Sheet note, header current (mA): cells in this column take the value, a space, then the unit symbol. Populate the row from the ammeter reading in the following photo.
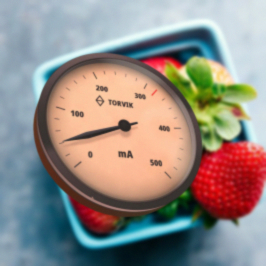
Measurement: 40 mA
